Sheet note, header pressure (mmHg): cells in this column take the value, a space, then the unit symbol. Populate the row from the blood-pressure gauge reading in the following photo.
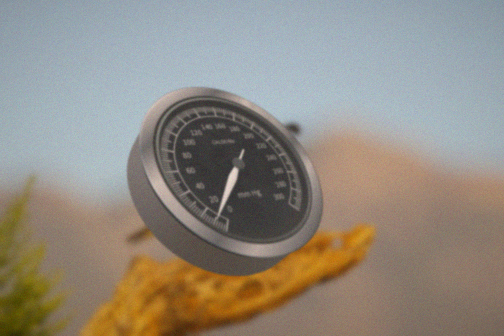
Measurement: 10 mmHg
